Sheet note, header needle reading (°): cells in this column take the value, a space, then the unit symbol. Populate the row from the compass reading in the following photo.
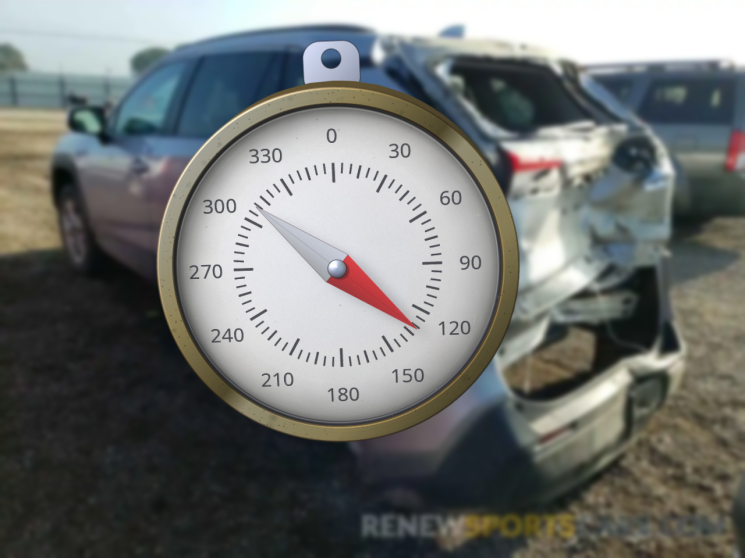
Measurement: 130 °
